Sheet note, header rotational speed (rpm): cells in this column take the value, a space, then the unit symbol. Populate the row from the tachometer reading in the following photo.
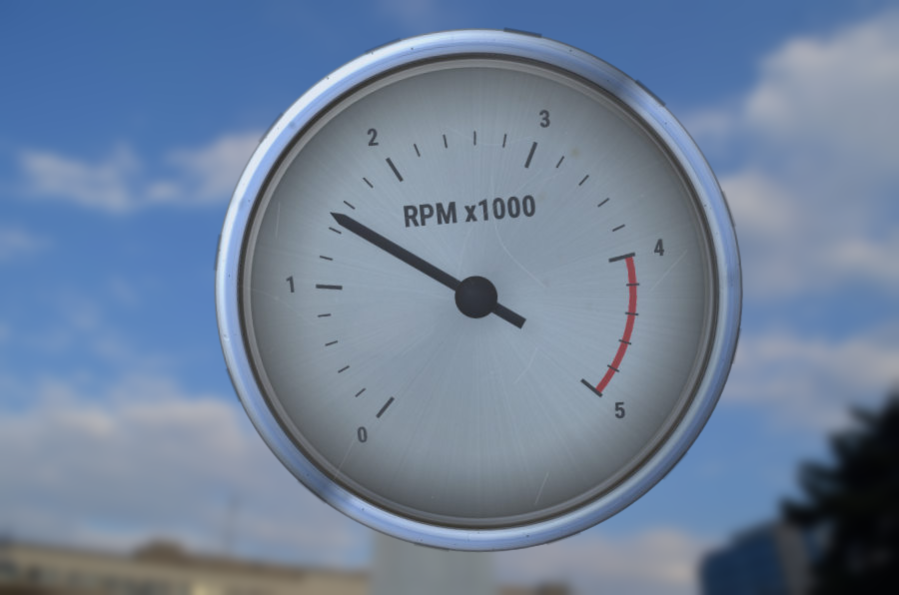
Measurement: 1500 rpm
